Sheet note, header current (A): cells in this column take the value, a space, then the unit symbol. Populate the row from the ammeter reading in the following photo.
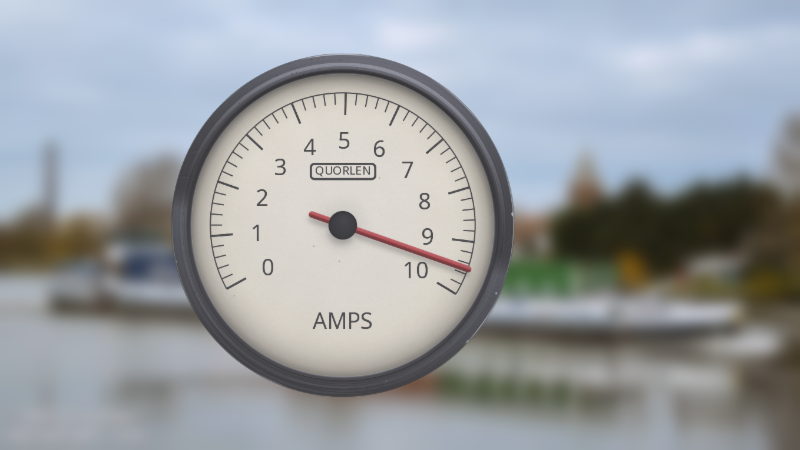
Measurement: 9.5 A
